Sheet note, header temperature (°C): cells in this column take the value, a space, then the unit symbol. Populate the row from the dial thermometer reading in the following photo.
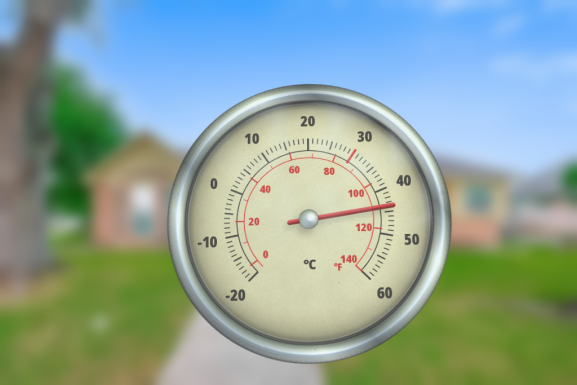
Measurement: 44 °C
